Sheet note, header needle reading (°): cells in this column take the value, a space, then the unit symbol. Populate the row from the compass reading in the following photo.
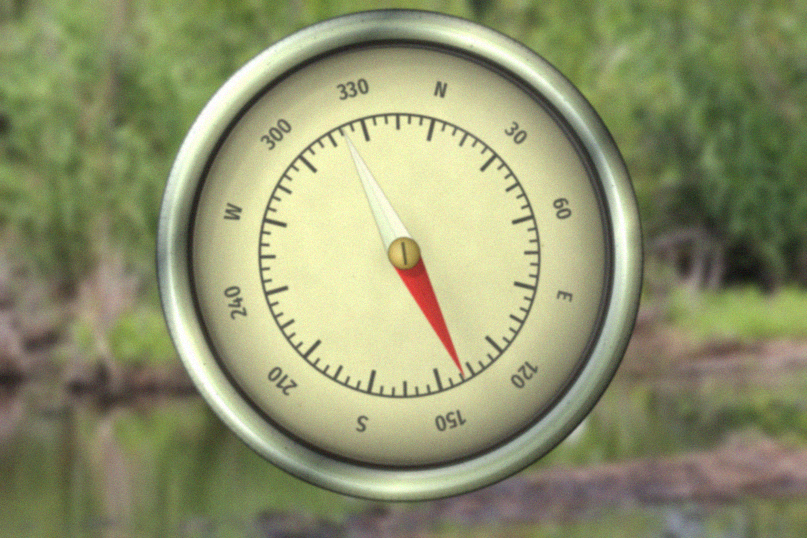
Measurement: 140 °
